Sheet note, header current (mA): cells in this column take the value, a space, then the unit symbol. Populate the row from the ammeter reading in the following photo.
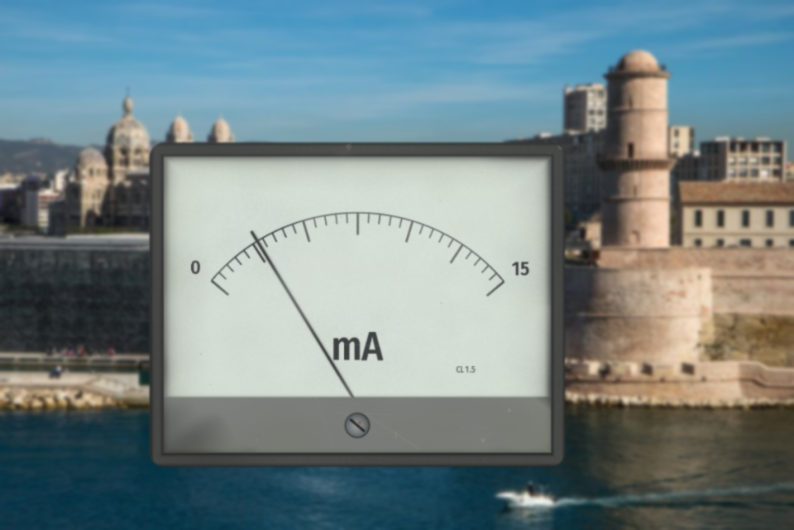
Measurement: 2.75 mA
